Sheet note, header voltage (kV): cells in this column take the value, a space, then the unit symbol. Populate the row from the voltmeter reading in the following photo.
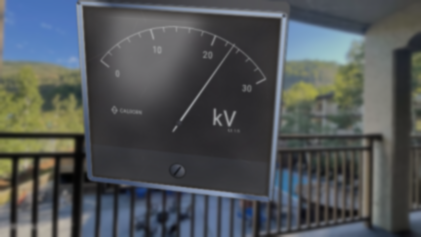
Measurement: 23 kV
